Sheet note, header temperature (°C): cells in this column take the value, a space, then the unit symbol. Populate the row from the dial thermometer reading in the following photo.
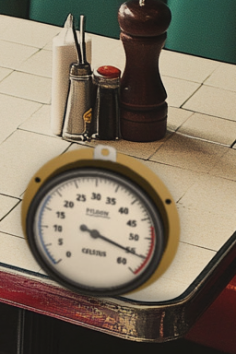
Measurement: 55 °C
